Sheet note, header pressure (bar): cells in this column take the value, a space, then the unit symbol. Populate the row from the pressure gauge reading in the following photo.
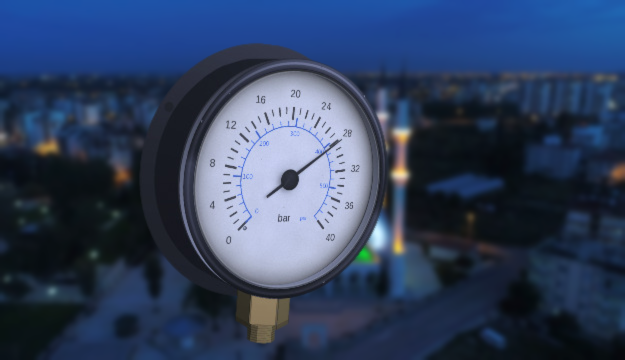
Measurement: 28 bar
